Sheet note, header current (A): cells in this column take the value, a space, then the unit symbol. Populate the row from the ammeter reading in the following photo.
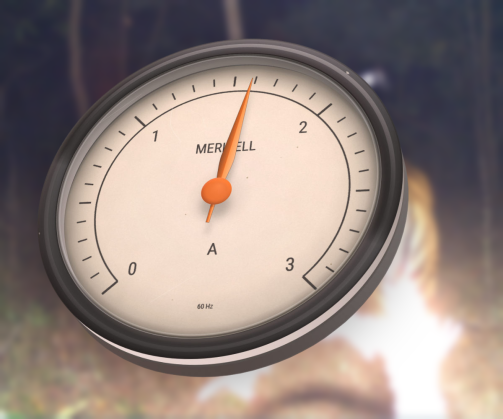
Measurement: 1.6 A
